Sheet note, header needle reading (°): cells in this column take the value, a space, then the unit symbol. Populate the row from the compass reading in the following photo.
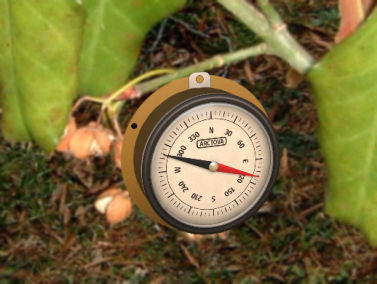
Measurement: 110 °
